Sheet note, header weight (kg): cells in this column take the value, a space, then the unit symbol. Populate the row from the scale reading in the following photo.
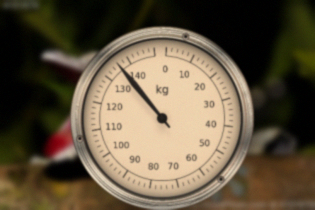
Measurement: 136 kg
